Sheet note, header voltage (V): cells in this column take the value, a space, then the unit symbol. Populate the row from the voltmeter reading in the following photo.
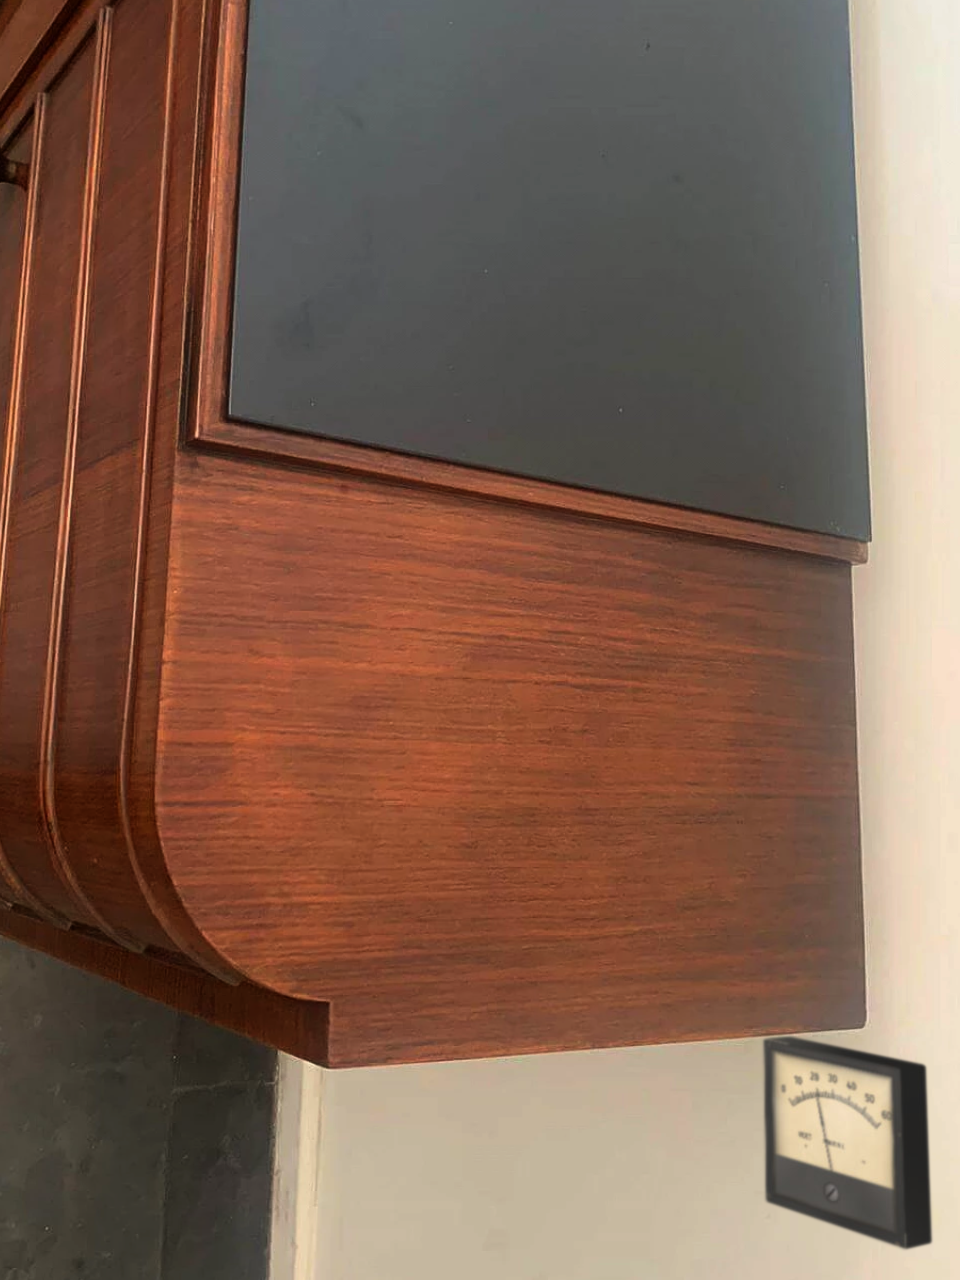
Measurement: 20 V
